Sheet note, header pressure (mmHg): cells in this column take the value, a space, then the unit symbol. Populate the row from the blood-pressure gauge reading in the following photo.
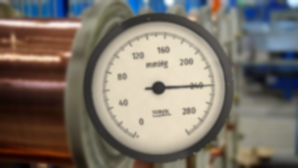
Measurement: 240 mmHg
